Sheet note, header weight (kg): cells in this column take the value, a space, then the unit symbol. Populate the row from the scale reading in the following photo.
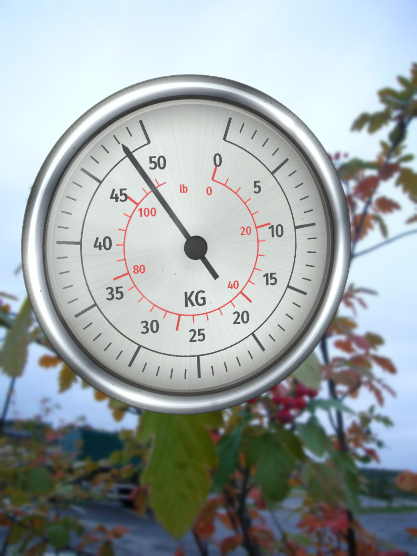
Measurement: 48 kg
